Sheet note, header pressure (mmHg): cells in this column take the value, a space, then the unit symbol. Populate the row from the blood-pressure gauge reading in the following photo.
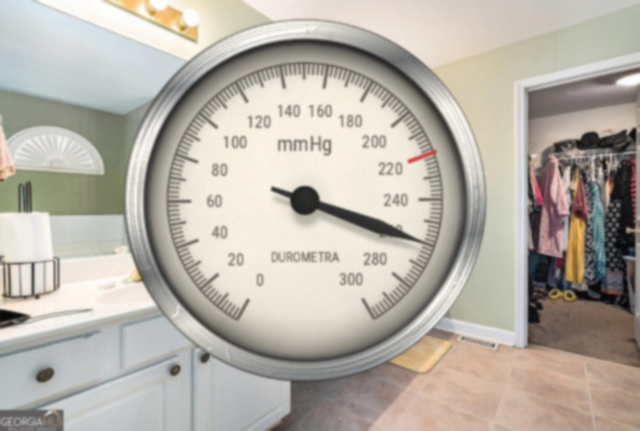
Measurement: 260 mmHg
